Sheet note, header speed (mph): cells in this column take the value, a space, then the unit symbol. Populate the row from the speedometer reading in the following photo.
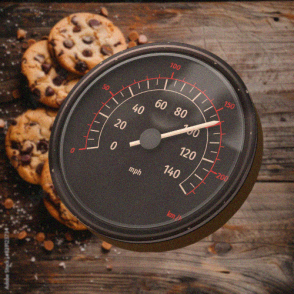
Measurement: 100 mph
